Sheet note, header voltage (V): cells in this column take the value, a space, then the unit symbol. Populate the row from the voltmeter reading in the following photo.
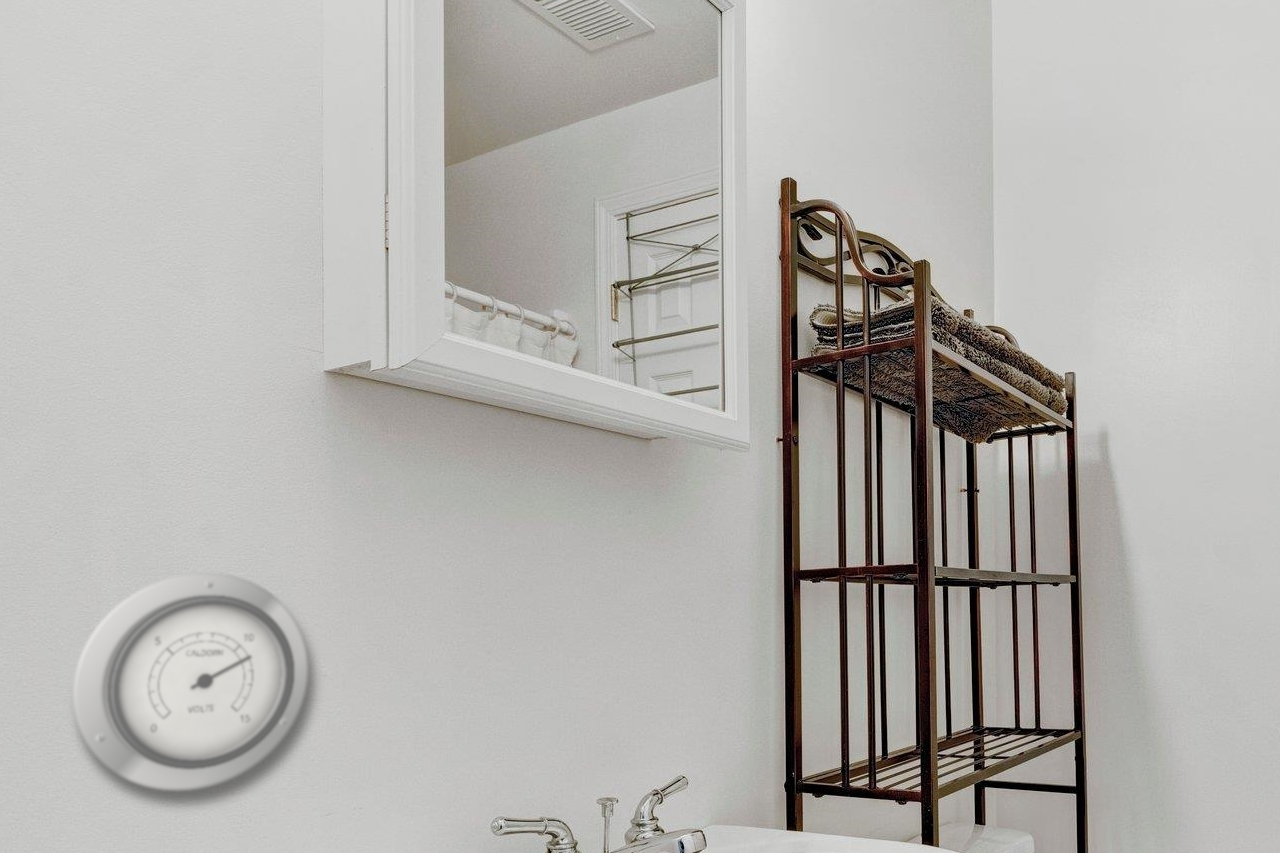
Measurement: 11 V
